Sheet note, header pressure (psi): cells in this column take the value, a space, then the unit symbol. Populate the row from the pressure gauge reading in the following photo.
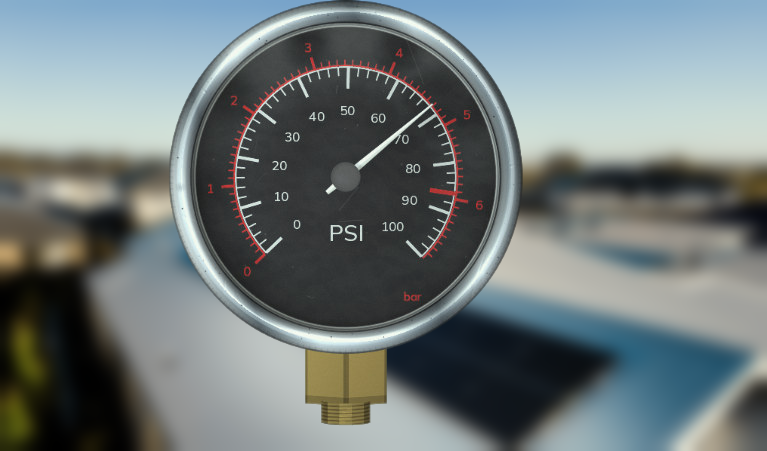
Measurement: 68 psi
